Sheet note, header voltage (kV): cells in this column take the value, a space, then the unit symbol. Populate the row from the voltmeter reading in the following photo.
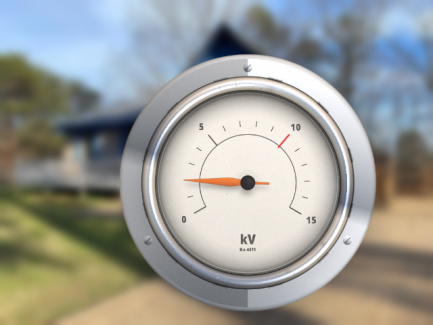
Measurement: 2 kV
